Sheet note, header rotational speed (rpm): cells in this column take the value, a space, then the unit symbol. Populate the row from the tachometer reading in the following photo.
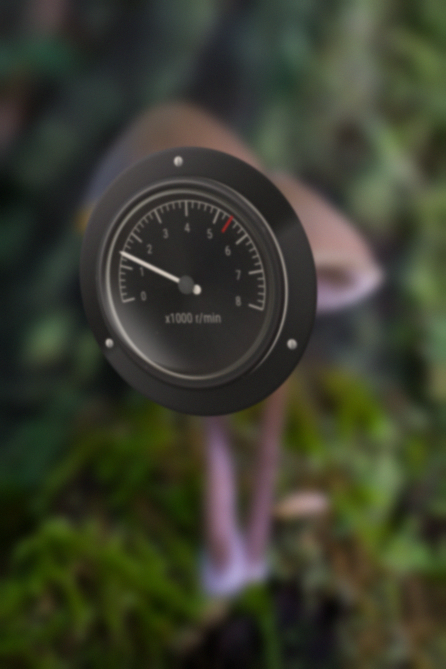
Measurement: 1400 rpm
